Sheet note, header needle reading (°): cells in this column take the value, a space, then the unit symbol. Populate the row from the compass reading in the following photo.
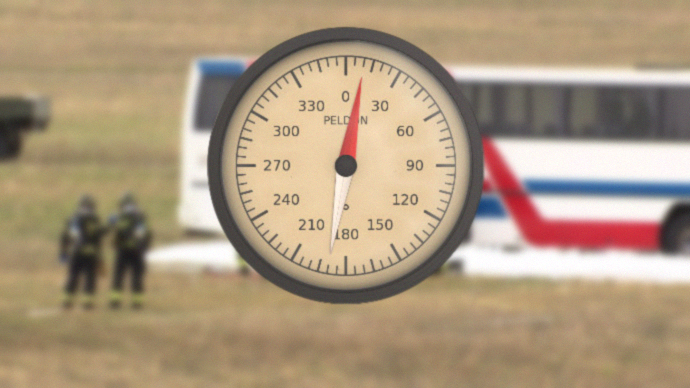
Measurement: 10 °
